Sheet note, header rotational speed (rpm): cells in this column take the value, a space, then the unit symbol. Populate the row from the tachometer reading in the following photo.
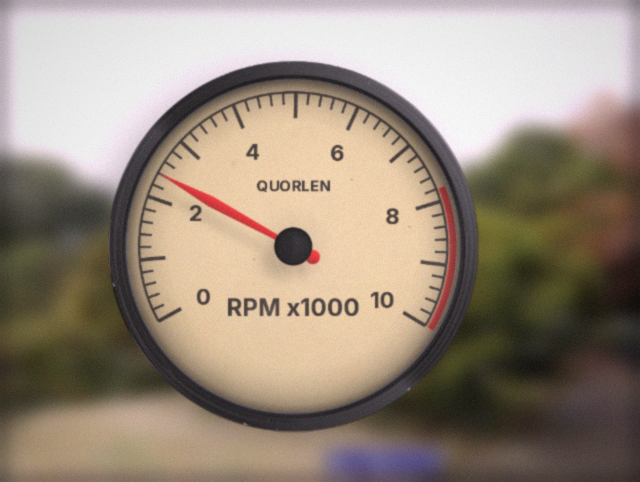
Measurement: 2400 rpm
